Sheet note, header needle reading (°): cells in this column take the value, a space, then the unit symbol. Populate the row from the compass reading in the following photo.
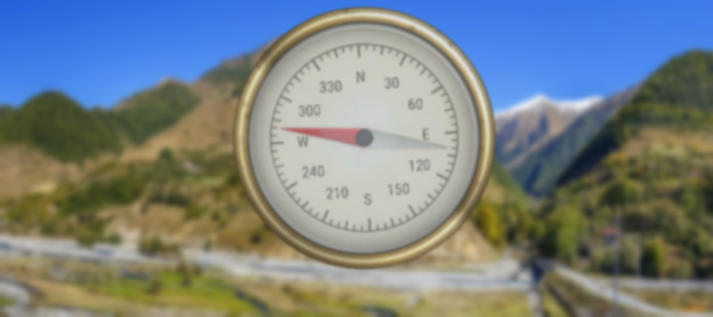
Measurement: 280 °
